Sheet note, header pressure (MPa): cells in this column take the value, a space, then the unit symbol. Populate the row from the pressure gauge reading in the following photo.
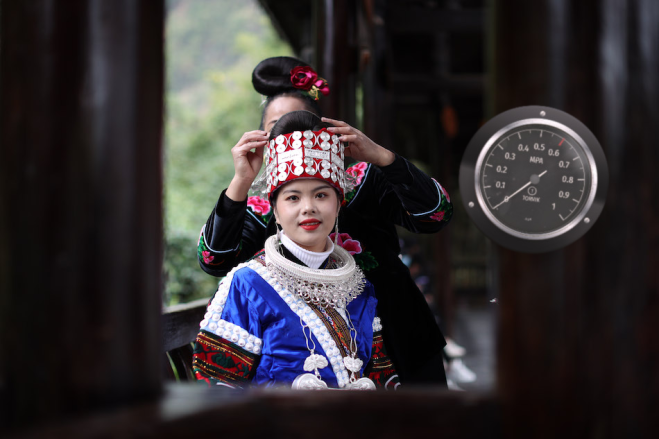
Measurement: 0 MPa
